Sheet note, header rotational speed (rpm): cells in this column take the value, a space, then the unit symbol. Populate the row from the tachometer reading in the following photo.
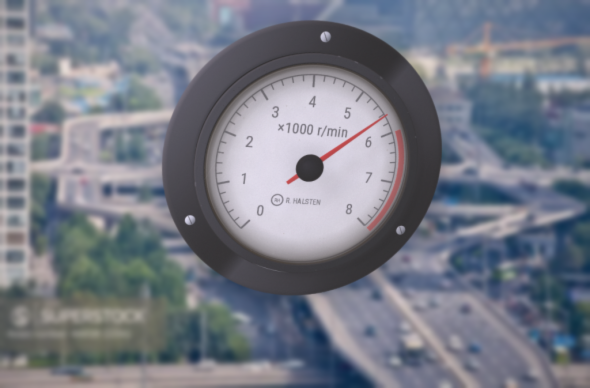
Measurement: 5600 rpm
